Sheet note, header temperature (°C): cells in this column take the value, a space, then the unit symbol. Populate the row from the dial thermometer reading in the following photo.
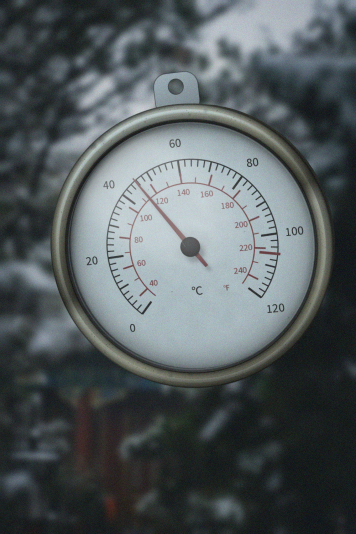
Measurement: 46 °C
